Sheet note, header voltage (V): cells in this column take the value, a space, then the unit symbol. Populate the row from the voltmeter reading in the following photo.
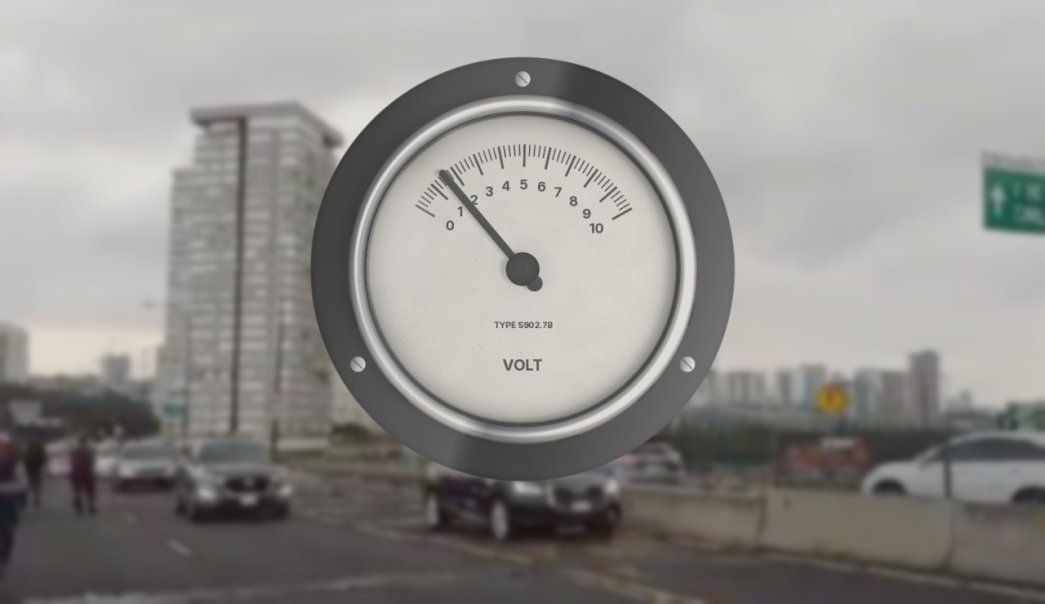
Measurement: 1.6 V
